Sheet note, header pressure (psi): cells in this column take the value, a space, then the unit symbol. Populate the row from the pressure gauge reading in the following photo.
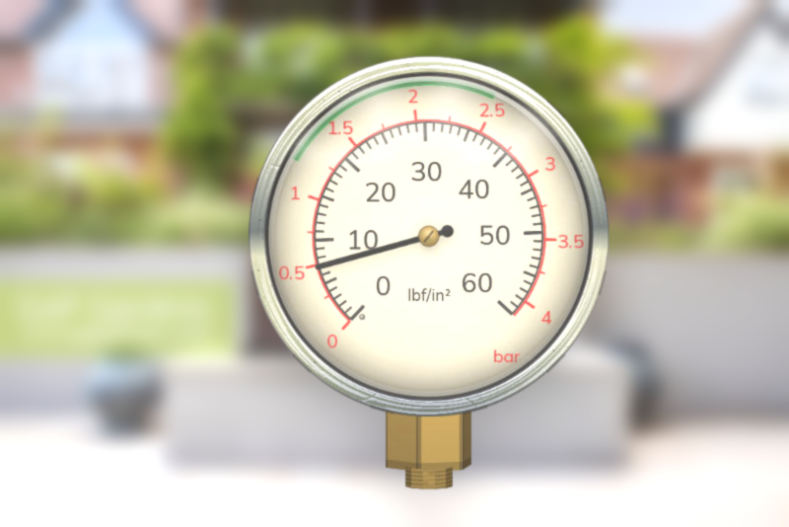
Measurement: 7 psi
